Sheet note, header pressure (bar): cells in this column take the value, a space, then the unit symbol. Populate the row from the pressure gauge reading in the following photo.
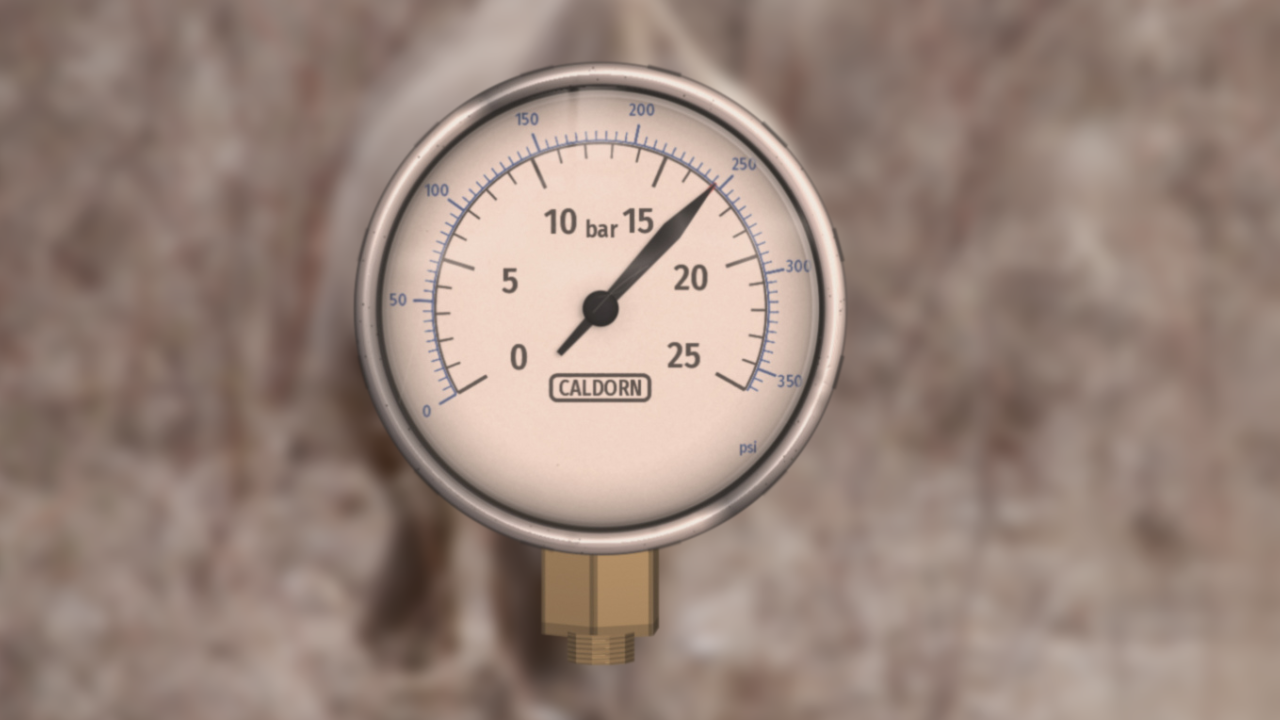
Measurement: 17 bar
